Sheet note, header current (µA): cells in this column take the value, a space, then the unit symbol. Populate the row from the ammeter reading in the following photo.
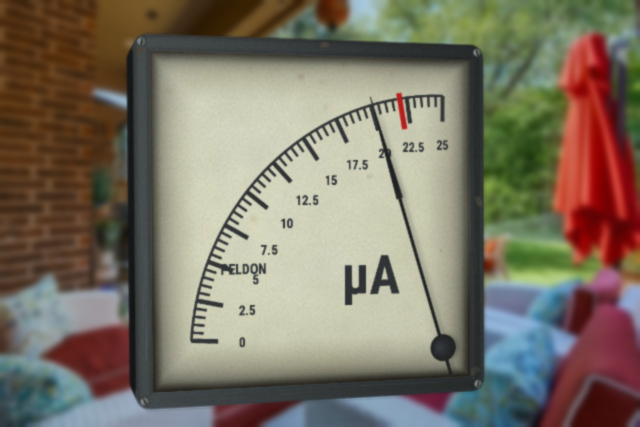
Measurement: 20 µA
